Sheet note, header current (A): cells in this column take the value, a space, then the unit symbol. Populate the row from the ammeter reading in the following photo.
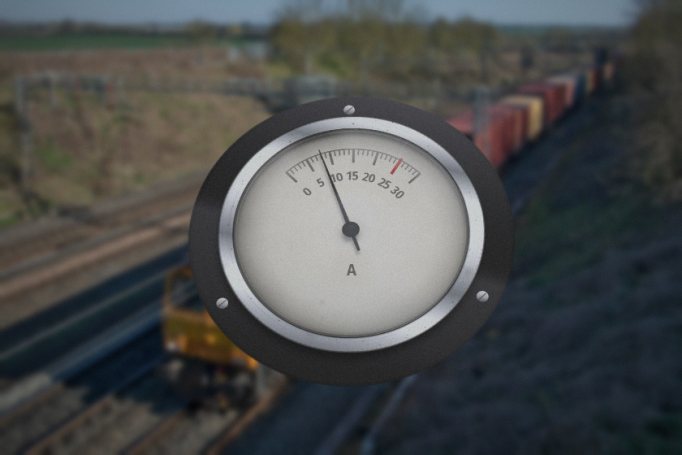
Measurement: 8 A
